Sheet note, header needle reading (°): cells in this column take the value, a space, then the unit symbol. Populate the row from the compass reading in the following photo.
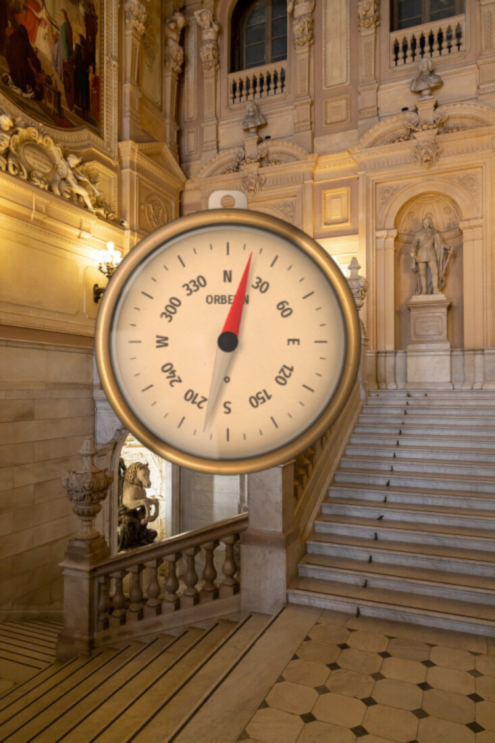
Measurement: 15 °
